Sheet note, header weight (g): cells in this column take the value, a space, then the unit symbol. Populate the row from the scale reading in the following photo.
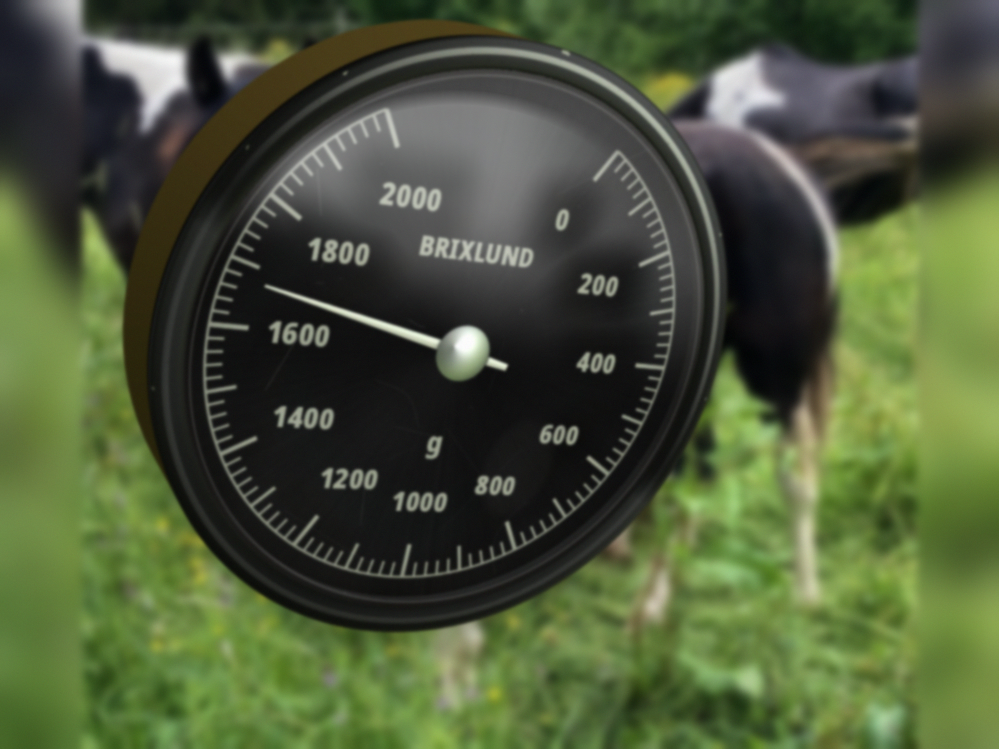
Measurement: 1680 g
